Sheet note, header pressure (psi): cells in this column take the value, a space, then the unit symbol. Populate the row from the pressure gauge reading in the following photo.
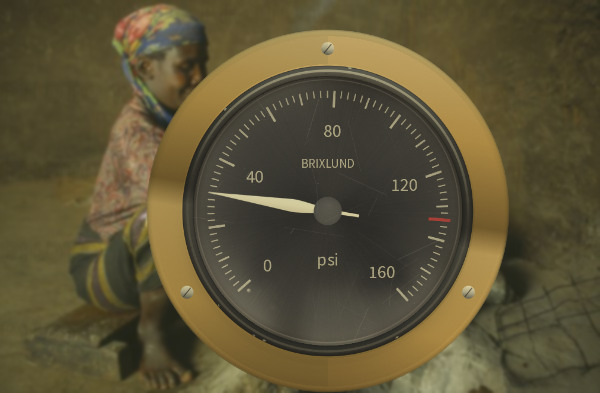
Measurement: 30 psi
